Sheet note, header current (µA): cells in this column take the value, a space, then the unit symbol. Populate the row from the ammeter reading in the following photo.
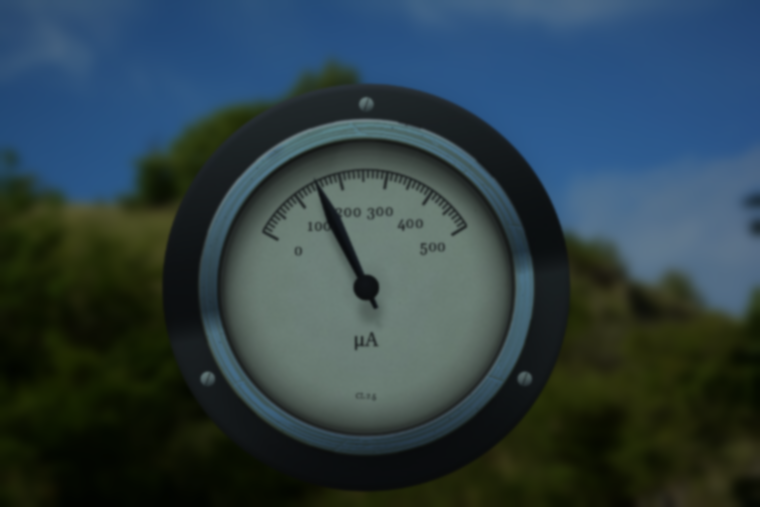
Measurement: 150 µA
